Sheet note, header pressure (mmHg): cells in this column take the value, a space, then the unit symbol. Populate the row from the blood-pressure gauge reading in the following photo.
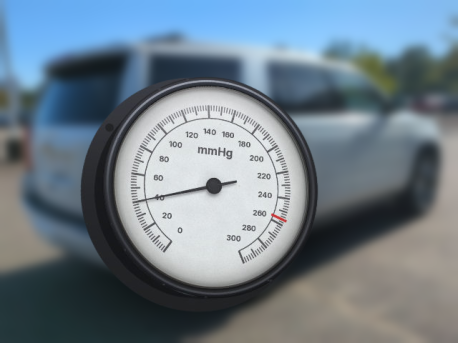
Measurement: 40 mmHg
